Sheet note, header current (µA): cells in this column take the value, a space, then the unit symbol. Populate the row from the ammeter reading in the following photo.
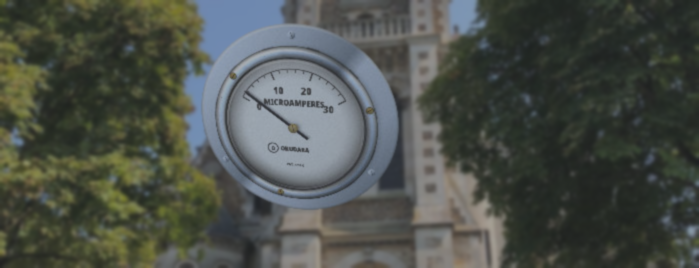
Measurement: 2 µA
